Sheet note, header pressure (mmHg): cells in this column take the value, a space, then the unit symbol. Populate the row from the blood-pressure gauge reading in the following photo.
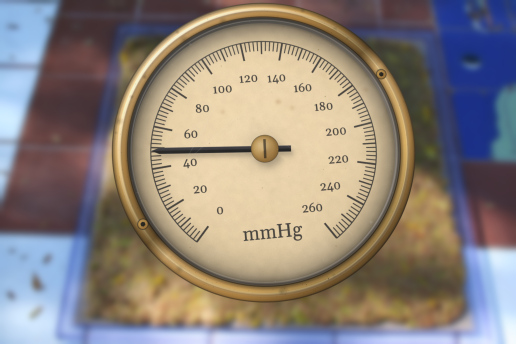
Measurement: 48 mmHg
